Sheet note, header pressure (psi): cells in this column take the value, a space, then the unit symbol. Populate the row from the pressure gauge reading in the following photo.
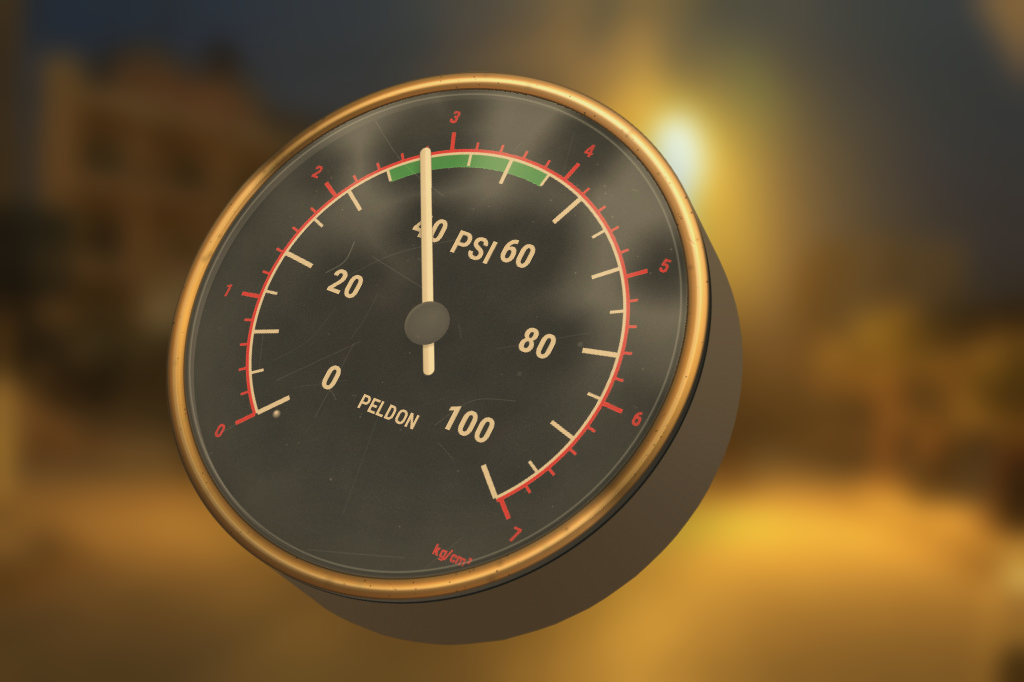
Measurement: 40 psi
